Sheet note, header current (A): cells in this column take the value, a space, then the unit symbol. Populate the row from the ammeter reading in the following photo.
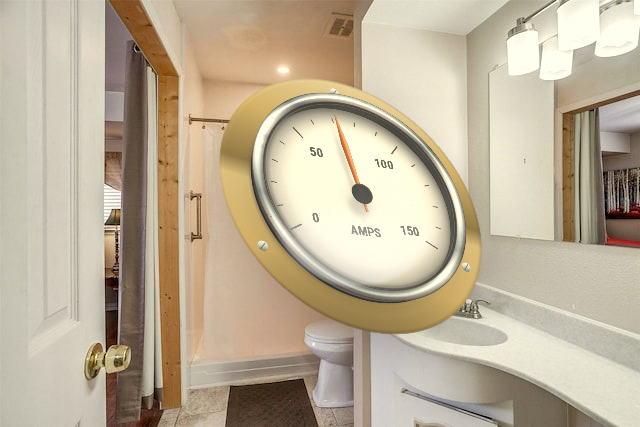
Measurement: 70 A
